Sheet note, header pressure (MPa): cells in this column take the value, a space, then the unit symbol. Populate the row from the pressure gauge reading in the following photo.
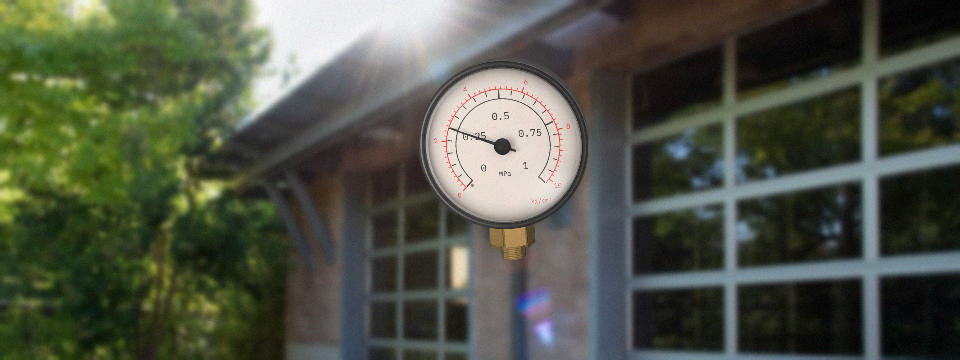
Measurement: 0.25 MPa
